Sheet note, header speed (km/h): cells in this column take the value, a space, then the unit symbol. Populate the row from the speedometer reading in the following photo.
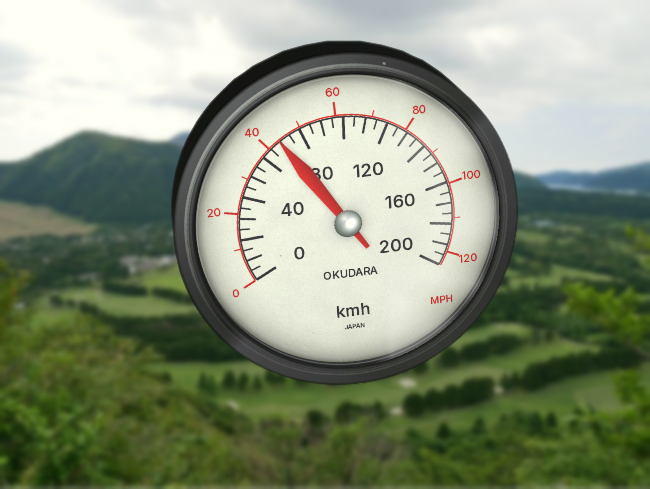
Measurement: 70 km/h
